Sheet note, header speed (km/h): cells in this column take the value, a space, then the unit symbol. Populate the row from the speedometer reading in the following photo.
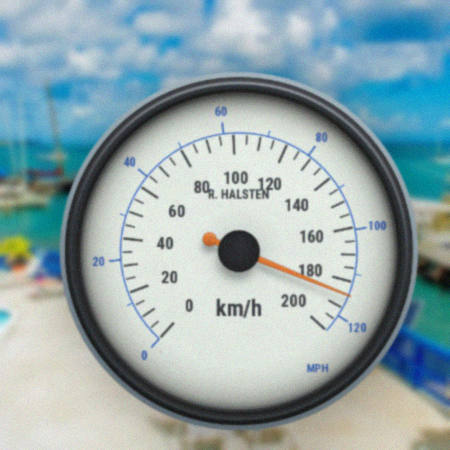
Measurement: 185 km/h
